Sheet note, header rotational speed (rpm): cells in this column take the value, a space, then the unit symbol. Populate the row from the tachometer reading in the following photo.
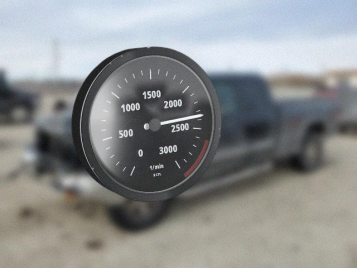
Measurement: 2350 rpm
